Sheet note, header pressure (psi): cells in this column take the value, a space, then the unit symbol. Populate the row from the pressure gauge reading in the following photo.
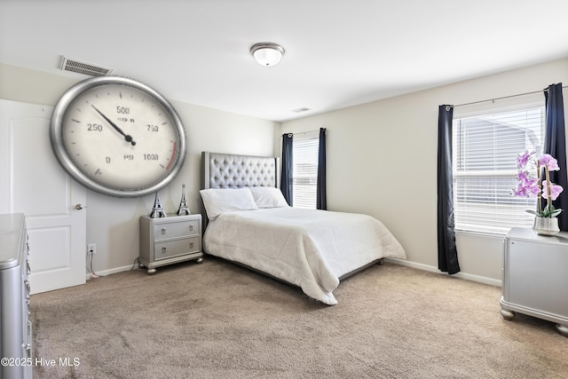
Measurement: 350 psi
